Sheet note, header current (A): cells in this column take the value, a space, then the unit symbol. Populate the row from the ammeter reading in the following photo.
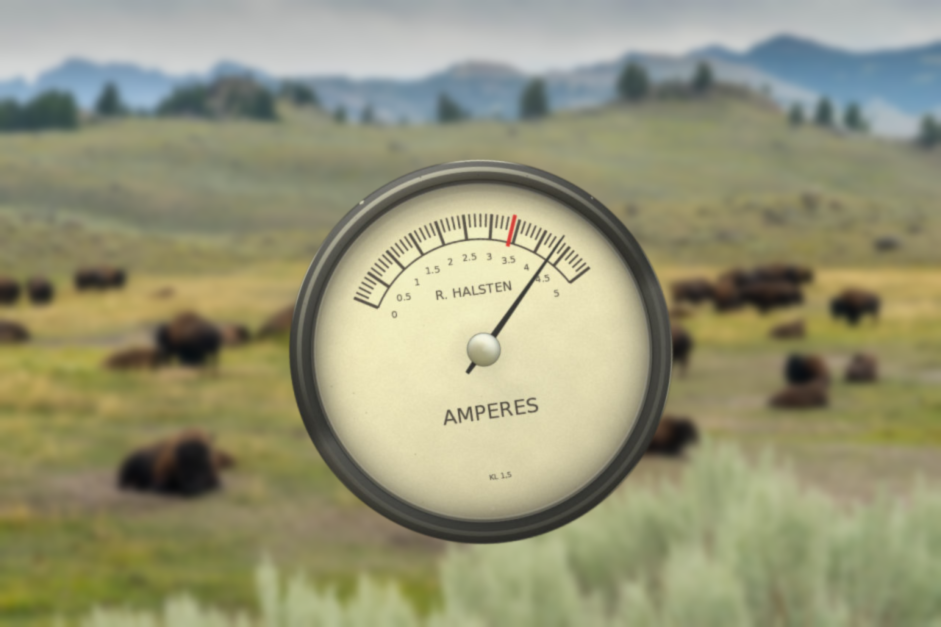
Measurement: 4.3 A
